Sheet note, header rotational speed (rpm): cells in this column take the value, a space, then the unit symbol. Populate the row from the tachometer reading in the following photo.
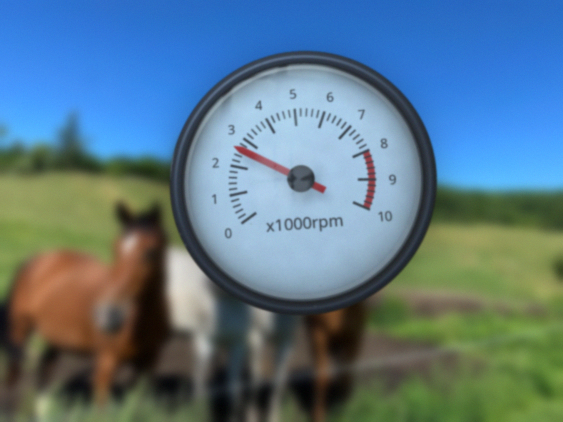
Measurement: 2600 rpm
